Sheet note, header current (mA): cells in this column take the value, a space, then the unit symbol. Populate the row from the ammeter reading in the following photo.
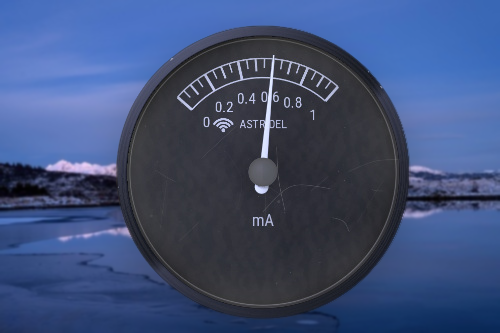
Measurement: 0.6 mA
